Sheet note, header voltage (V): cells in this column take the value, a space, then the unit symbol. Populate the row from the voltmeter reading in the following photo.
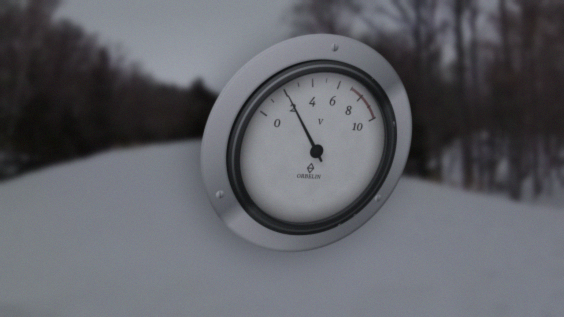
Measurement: 2 V
